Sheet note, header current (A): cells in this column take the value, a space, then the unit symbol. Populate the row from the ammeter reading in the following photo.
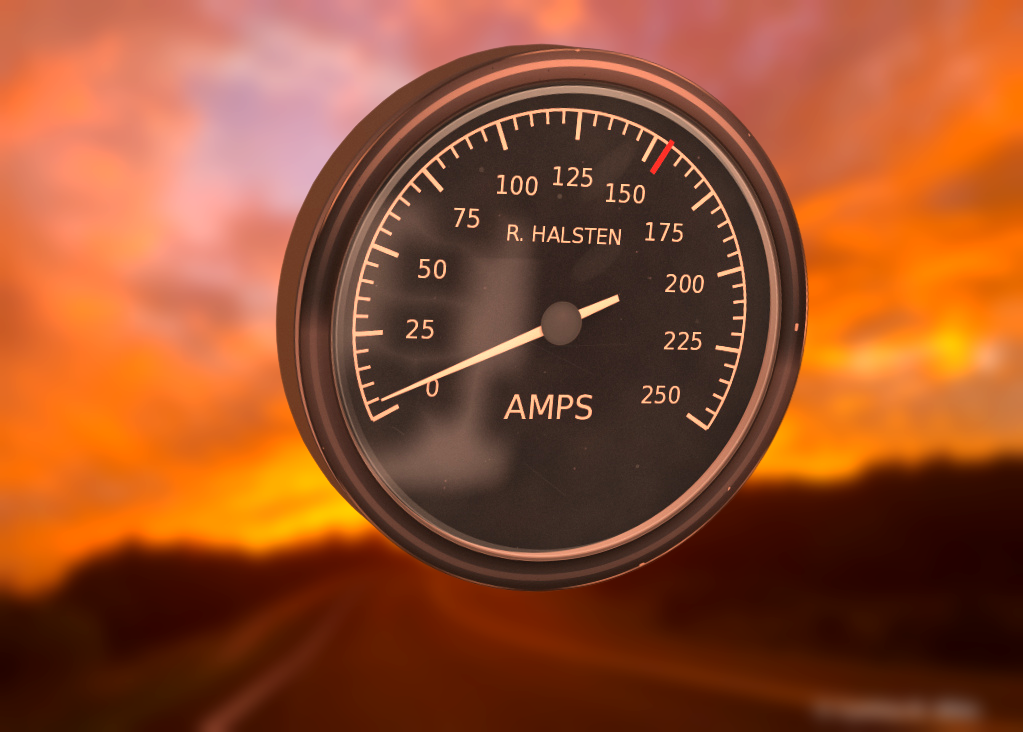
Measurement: 5 A
